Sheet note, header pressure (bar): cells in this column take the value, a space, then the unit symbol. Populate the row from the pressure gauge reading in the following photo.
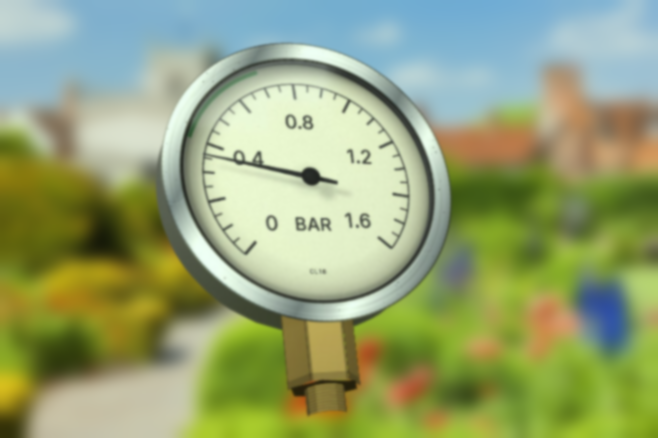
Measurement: 0.35 bar
